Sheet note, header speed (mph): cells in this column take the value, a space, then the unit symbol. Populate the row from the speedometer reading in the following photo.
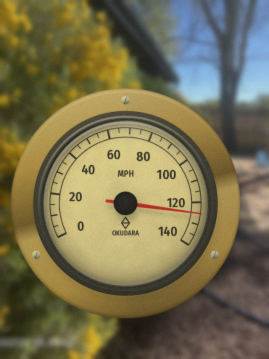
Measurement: 125 mph
